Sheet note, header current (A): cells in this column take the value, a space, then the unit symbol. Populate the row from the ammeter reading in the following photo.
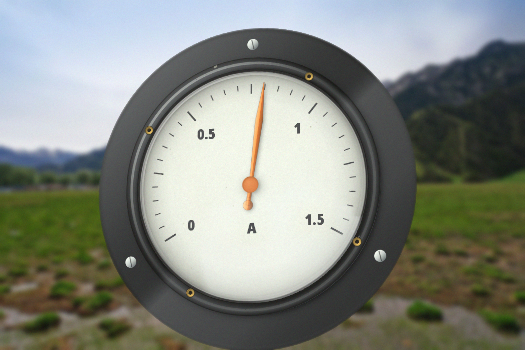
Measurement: 0.8 A
